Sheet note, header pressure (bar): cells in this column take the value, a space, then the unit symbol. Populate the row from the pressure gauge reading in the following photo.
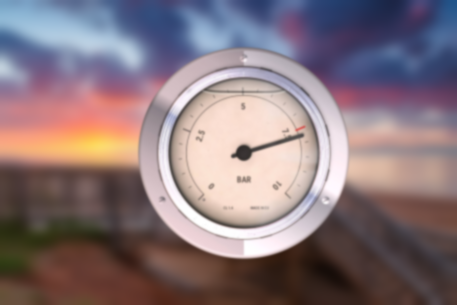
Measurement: 7.75 bar
